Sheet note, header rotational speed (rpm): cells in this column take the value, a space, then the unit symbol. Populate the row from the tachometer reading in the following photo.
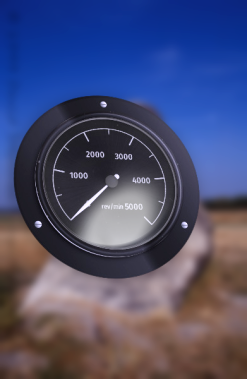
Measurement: 0 rpm
